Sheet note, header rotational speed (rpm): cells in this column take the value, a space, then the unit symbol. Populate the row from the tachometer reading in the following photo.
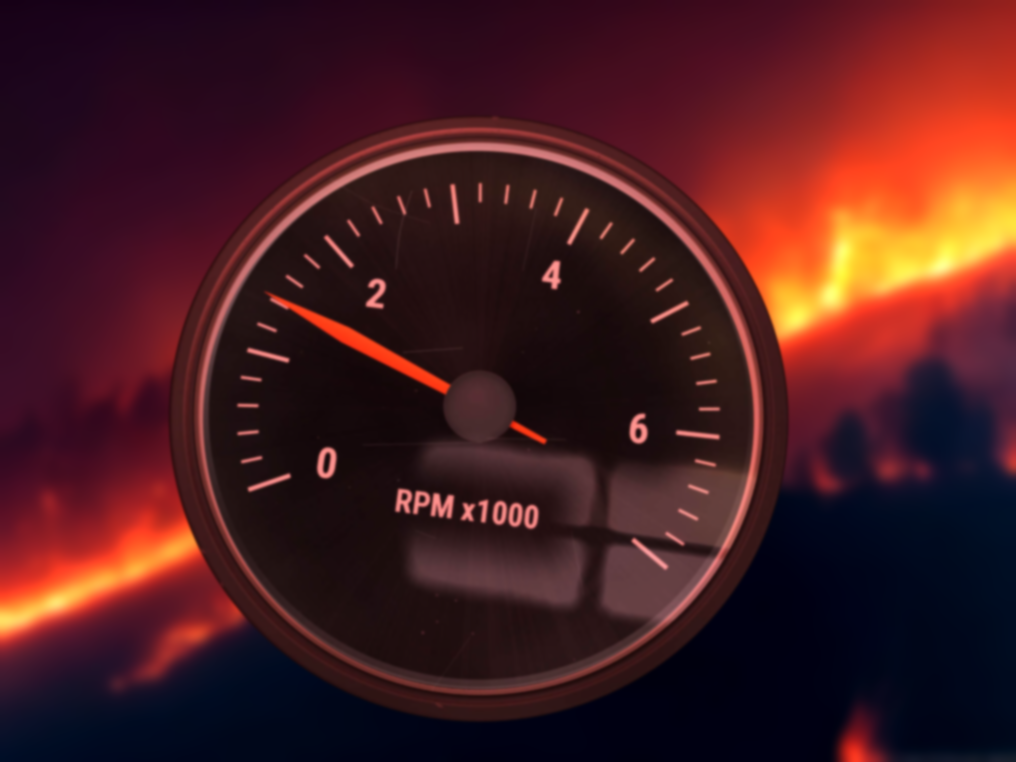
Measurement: 1400 rpm
